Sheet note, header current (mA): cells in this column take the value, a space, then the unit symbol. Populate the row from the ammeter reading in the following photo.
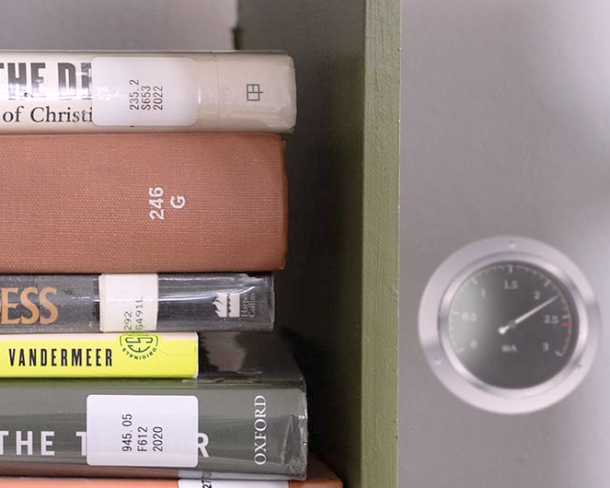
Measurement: 2.2 mA
